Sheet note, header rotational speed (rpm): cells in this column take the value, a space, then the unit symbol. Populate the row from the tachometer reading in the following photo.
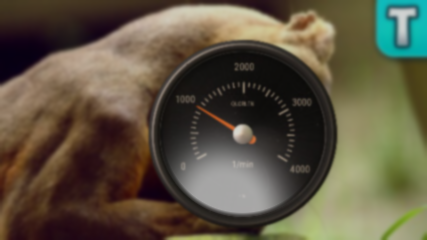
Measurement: 1000 rpm
